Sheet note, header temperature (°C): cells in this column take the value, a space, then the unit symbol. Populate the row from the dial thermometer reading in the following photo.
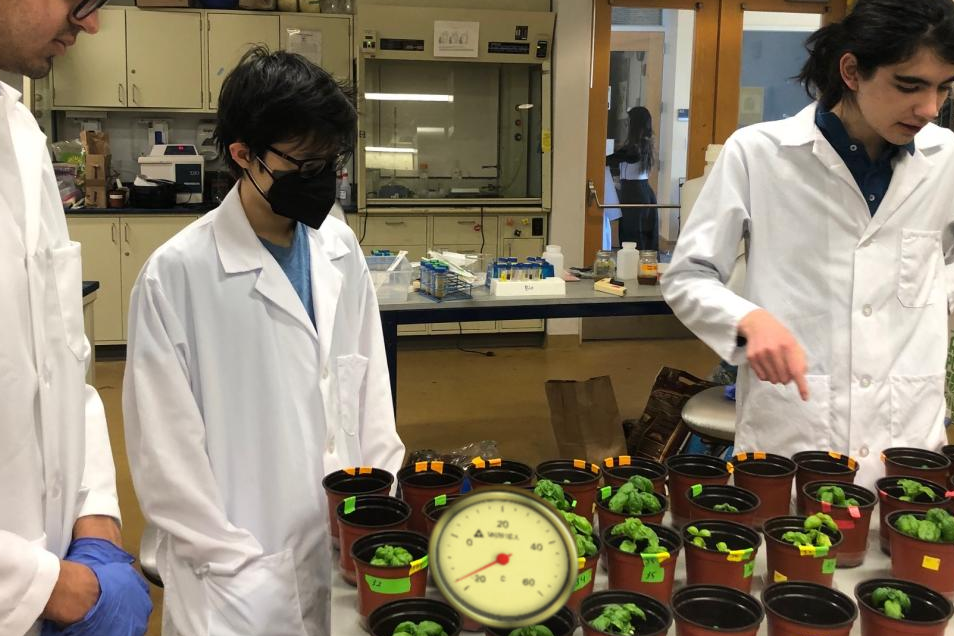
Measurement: -16 °C
